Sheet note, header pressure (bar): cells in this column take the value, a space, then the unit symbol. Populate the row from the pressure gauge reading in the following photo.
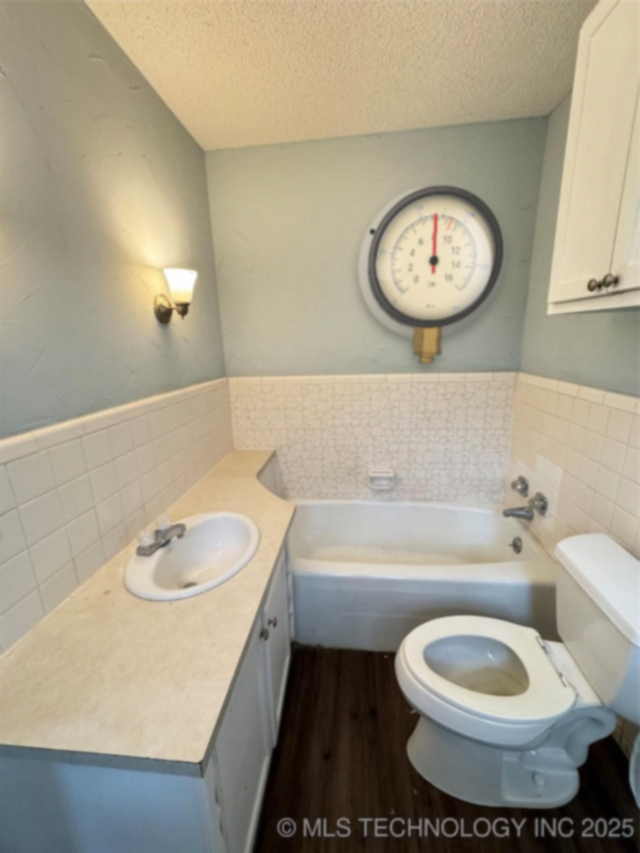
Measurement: 8 bar
